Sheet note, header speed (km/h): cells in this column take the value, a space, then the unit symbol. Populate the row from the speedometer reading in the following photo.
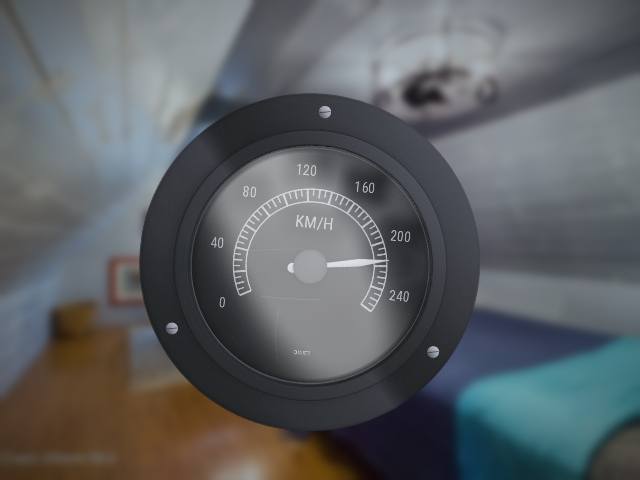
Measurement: 215 km/h
